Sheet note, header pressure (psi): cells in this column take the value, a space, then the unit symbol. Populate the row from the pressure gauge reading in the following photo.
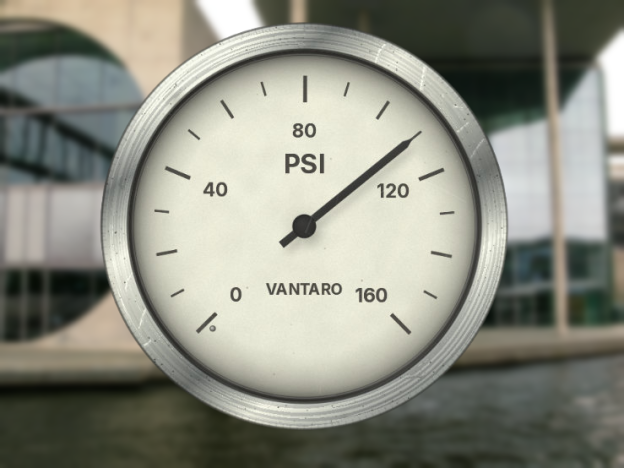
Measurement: 110 psi
